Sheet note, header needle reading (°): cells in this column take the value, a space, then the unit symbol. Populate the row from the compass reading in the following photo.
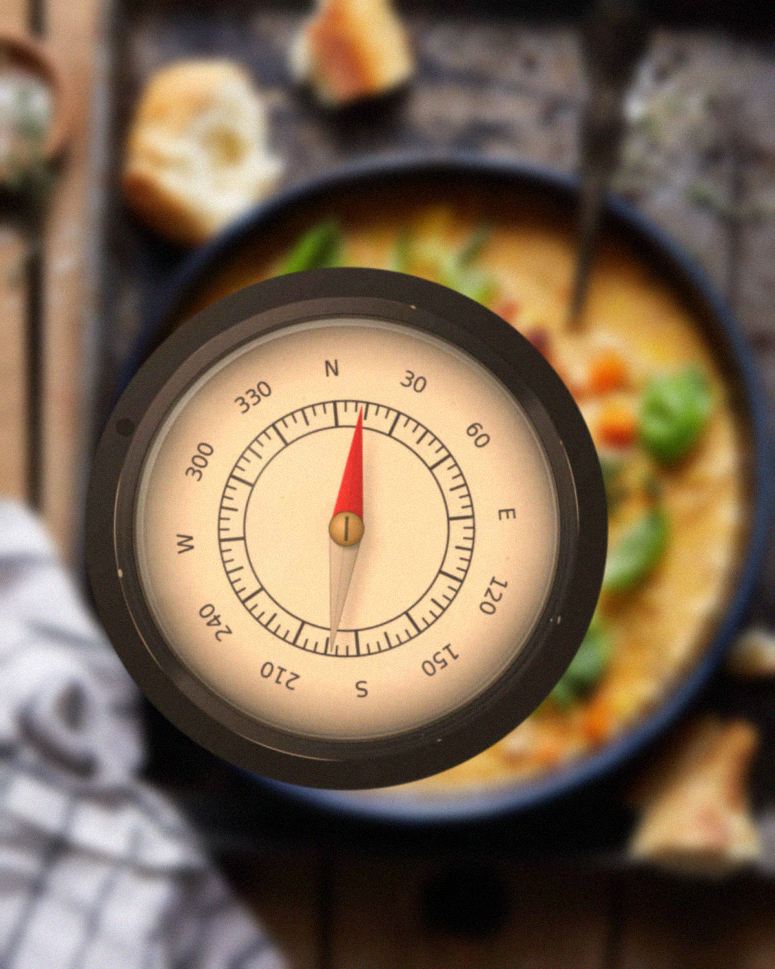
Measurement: 12.5 °
